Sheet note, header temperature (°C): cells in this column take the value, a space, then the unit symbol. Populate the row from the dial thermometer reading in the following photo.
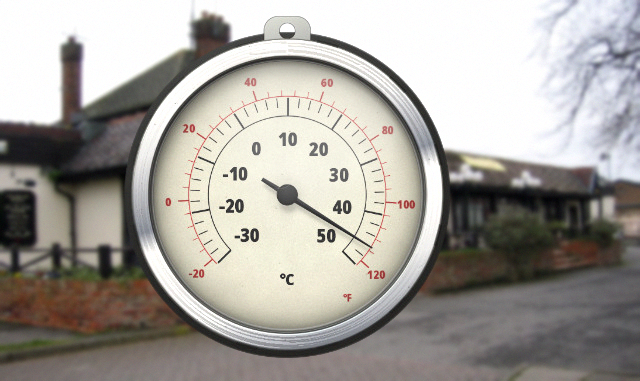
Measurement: 46 °C
